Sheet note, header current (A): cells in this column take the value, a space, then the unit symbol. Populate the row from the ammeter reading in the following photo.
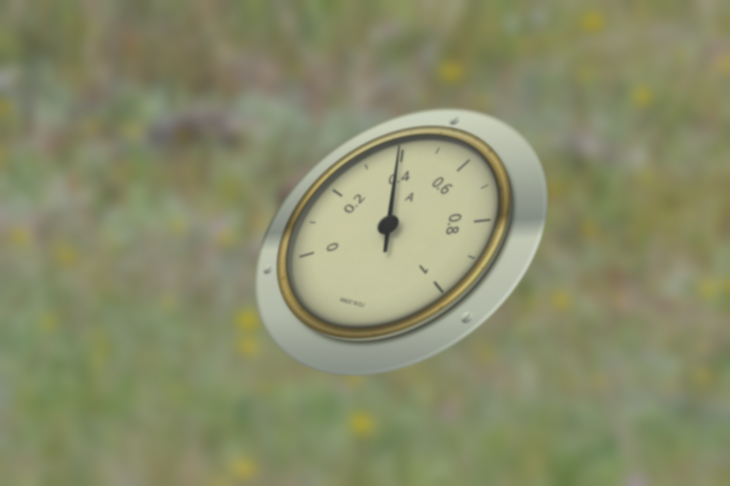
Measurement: 0.4 A
